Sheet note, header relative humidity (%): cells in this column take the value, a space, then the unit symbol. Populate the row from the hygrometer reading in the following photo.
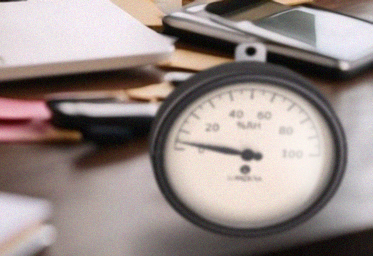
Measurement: 5 %
